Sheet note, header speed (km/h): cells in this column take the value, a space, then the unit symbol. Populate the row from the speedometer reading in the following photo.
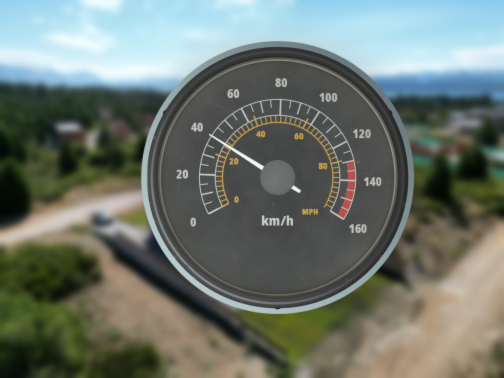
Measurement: 40 km/h
